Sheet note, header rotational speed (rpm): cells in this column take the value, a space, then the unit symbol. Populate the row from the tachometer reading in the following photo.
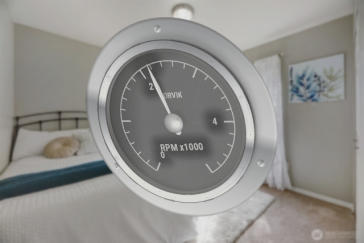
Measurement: 2200 rpm
